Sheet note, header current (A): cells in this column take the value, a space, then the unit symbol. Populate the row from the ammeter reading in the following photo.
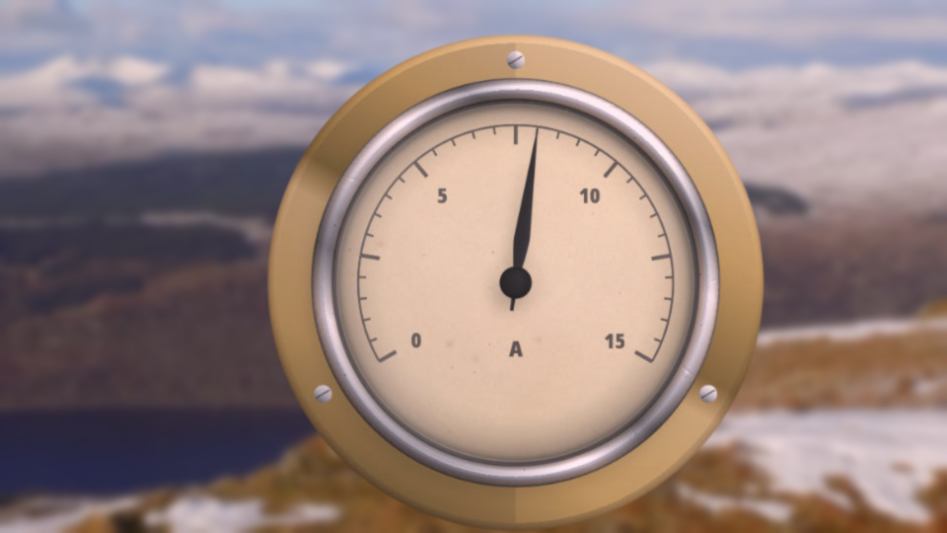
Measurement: 8 A
